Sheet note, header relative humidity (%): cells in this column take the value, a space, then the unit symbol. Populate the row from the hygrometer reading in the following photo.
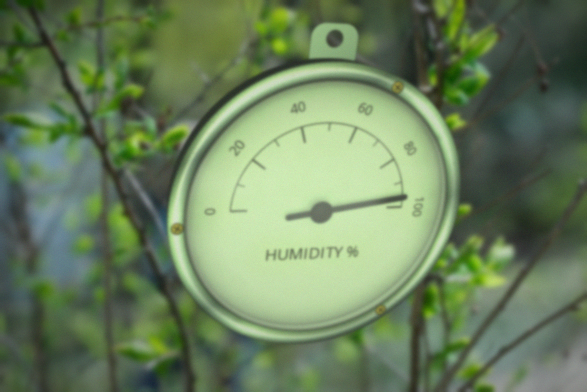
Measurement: 95 %
